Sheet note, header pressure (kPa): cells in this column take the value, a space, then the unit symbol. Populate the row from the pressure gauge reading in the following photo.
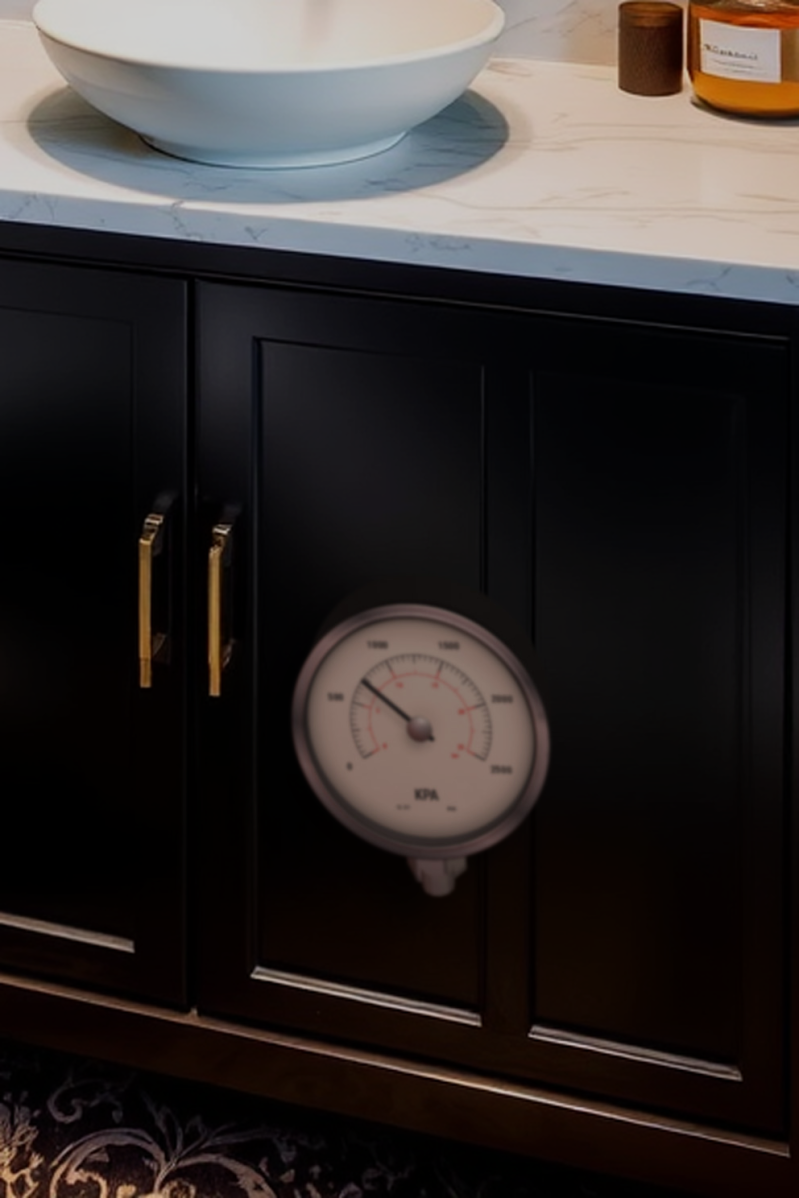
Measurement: 750 kPa
